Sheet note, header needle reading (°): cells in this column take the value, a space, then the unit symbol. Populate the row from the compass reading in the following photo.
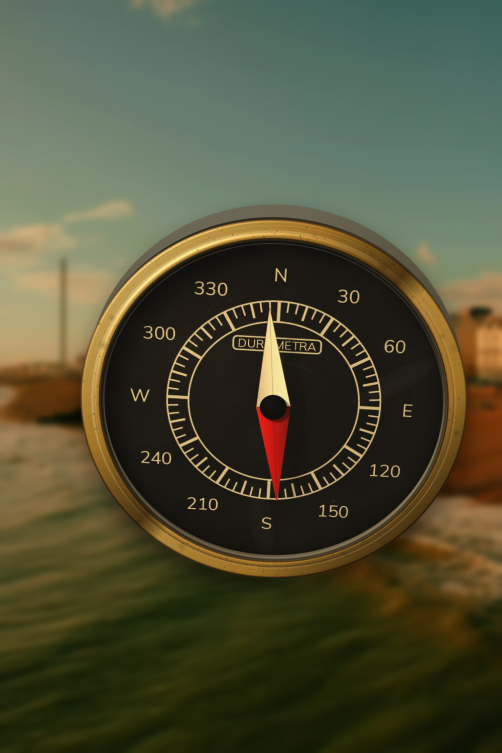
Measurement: 175 °
